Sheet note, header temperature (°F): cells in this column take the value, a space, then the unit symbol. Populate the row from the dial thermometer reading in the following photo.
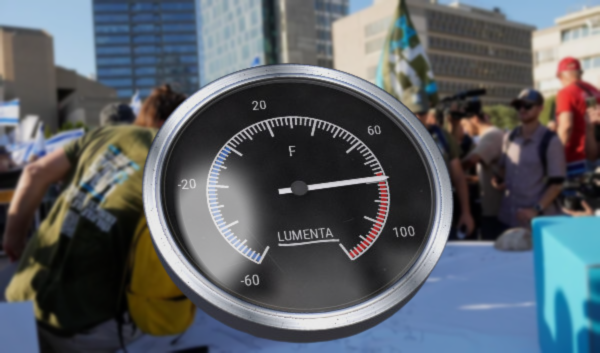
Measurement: 80 °F
